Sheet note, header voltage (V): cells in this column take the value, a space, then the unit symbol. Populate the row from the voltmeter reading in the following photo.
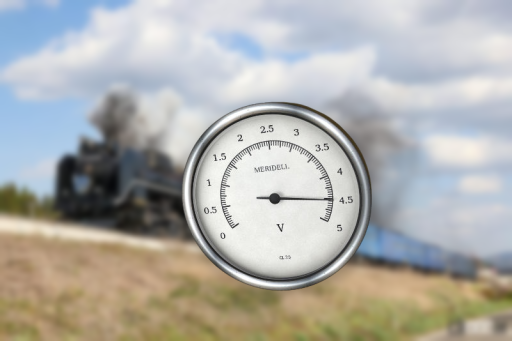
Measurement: 4.5 V
